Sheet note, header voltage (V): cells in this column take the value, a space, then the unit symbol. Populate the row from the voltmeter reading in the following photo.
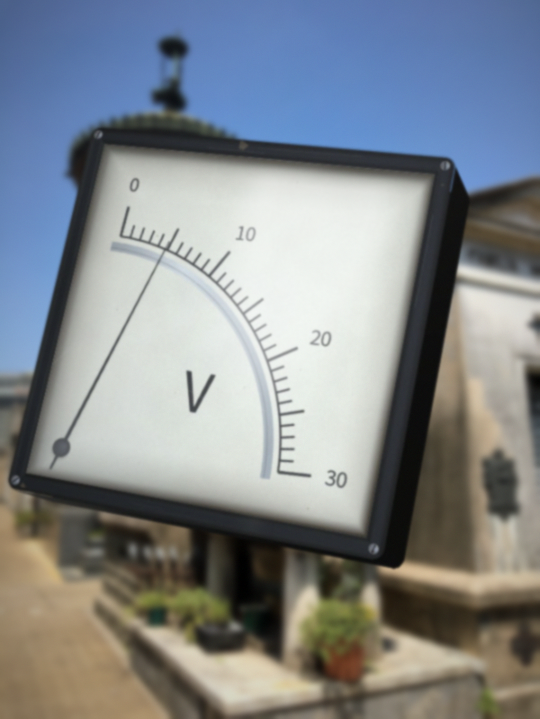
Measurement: 5 V
